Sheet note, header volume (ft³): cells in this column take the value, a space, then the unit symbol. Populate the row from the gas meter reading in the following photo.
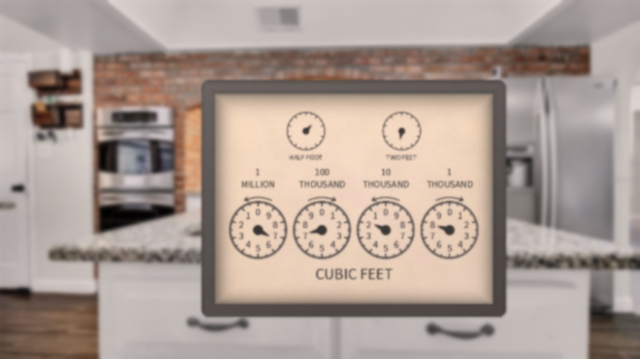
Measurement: 671800 ft³
